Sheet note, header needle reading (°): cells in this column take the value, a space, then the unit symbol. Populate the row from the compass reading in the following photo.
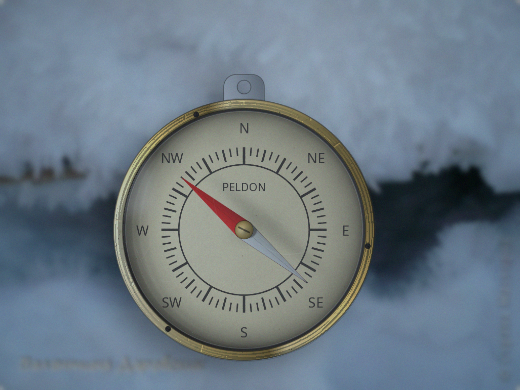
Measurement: 310 °
